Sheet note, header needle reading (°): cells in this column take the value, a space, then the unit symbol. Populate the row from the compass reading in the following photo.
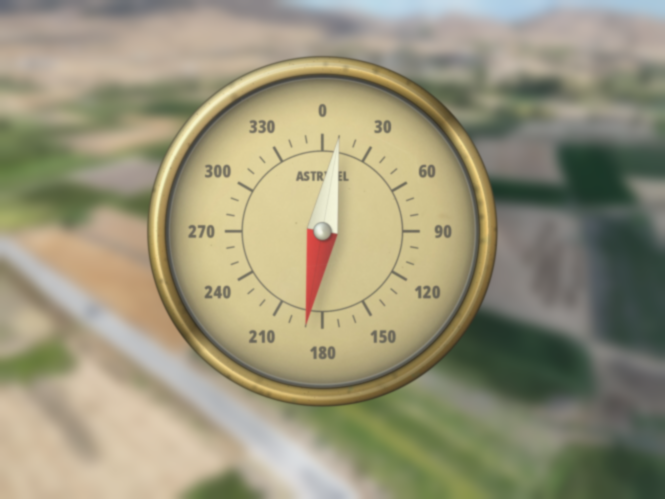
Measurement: 190 °
